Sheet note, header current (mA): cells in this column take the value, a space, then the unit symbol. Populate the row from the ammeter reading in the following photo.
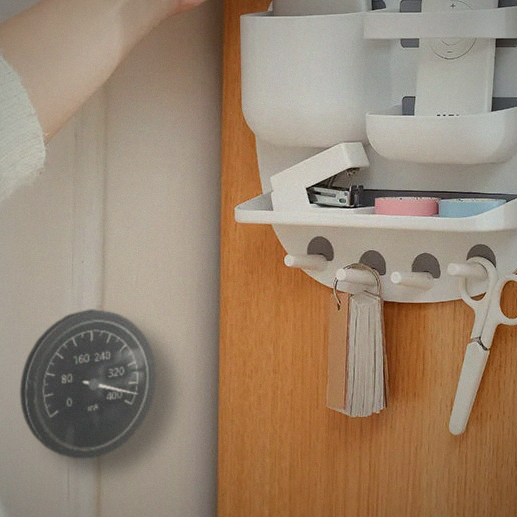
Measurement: 380 mA
